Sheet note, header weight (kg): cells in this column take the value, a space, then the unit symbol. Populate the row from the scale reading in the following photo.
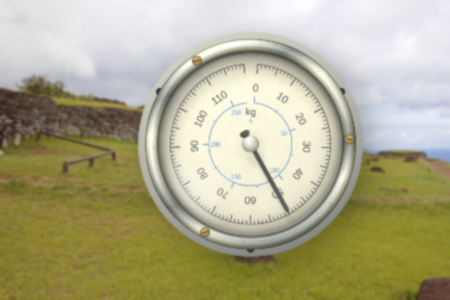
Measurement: 50 kg
